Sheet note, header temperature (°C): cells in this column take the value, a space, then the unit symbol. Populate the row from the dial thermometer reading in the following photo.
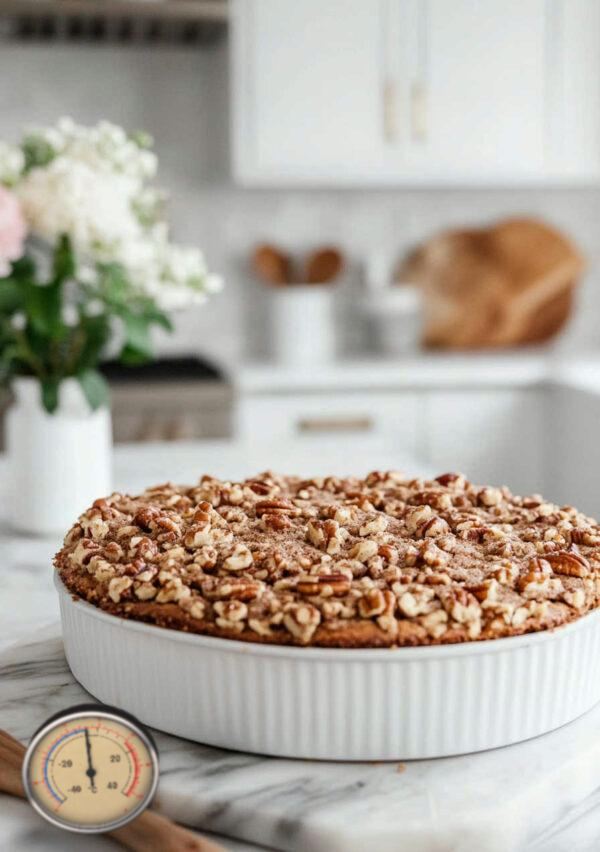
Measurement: 0 °C
